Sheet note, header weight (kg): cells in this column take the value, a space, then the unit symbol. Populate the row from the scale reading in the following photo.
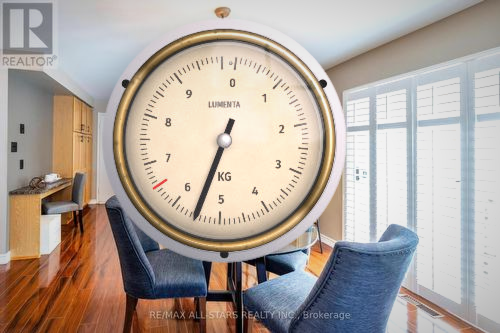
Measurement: 5.5 kg
